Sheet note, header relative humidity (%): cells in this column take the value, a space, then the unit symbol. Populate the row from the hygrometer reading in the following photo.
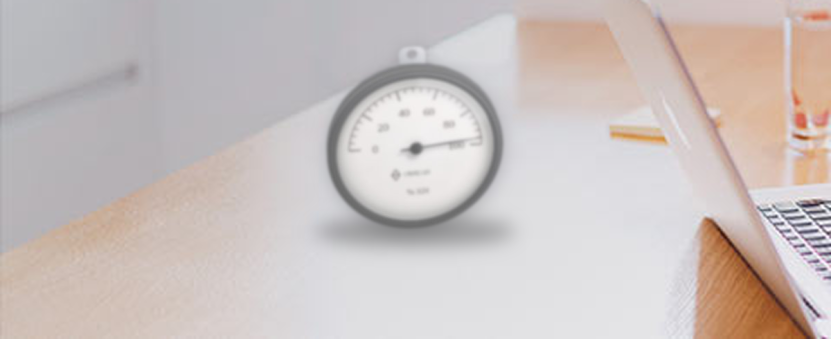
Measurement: 96 %
